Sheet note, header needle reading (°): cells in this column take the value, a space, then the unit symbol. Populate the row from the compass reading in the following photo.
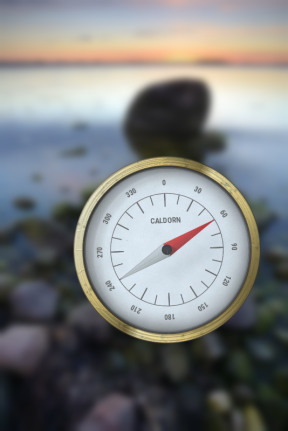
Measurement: 60 °
